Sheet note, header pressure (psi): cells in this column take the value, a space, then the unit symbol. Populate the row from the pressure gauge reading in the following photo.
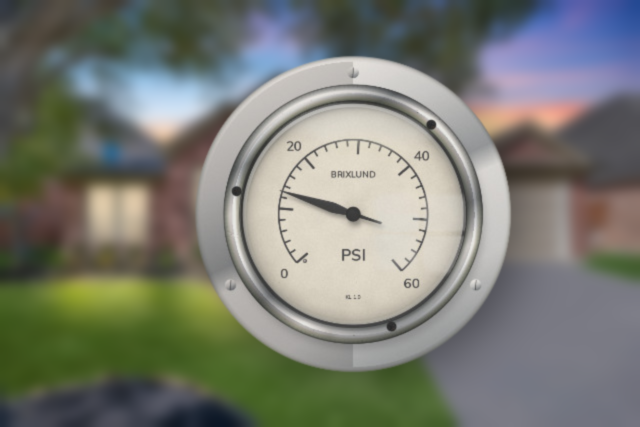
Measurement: 13 psi
